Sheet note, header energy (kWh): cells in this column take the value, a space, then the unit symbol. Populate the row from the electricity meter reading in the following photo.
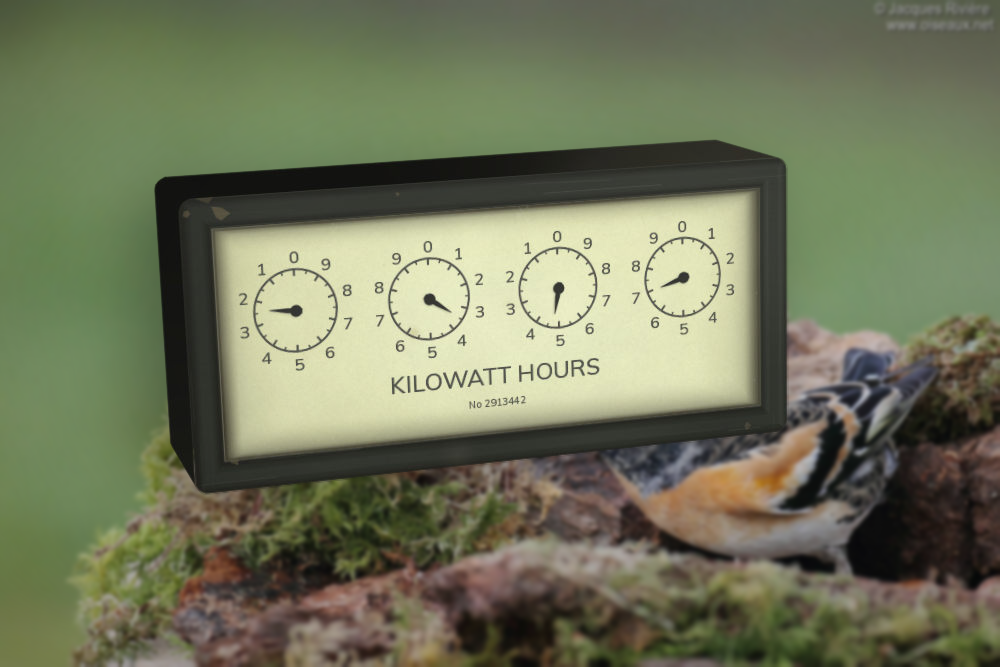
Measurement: 2347 kWh
